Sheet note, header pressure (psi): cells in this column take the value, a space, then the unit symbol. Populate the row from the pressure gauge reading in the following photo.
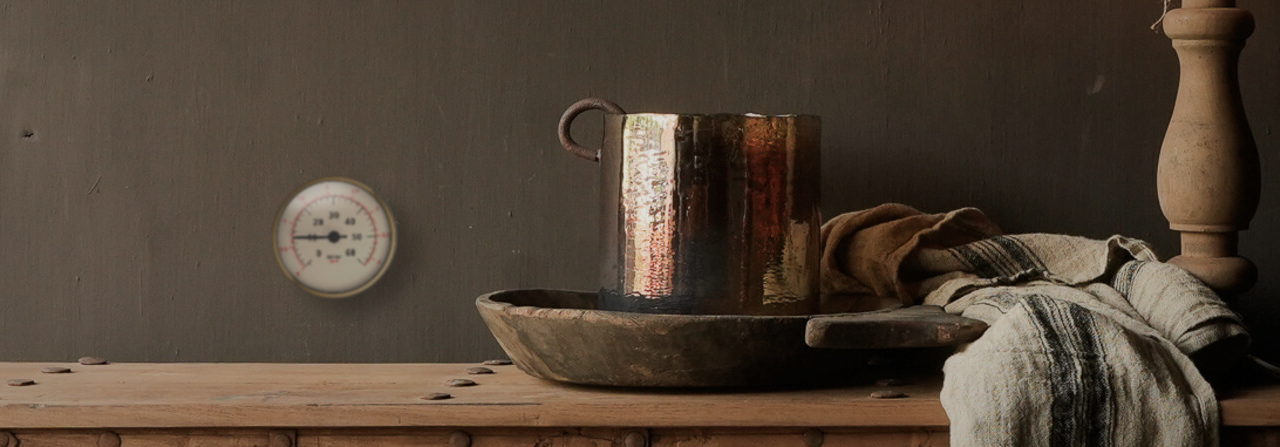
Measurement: 10 psi
